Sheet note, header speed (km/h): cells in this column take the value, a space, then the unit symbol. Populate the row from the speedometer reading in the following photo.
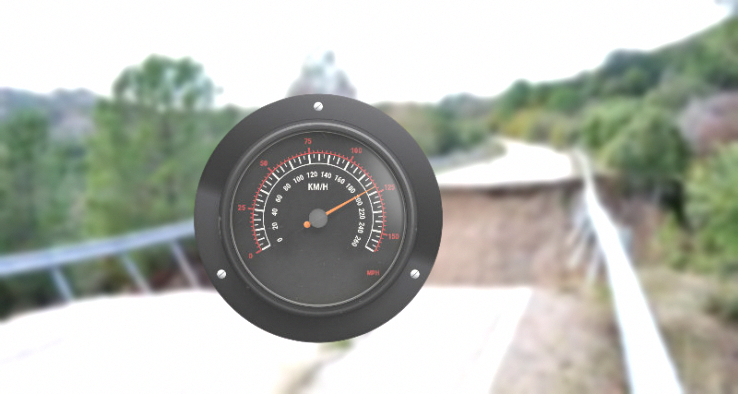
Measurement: 195 km/h
